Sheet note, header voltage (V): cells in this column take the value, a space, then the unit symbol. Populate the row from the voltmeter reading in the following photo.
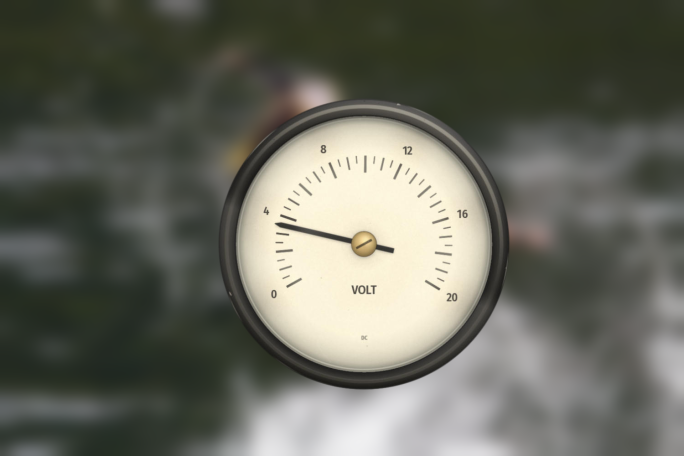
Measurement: 3.5 V
